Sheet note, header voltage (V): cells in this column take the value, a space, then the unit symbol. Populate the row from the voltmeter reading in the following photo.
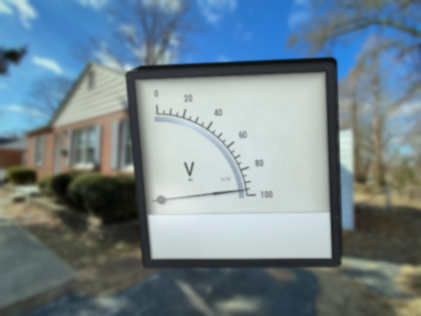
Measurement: 95 V
